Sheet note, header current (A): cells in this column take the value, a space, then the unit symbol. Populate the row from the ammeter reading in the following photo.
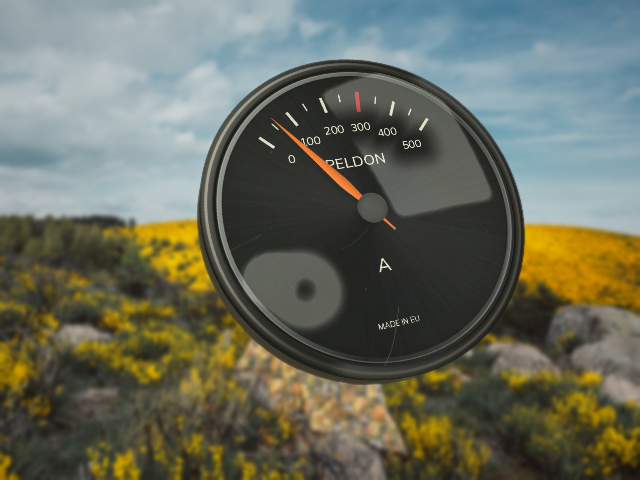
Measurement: 50 A
